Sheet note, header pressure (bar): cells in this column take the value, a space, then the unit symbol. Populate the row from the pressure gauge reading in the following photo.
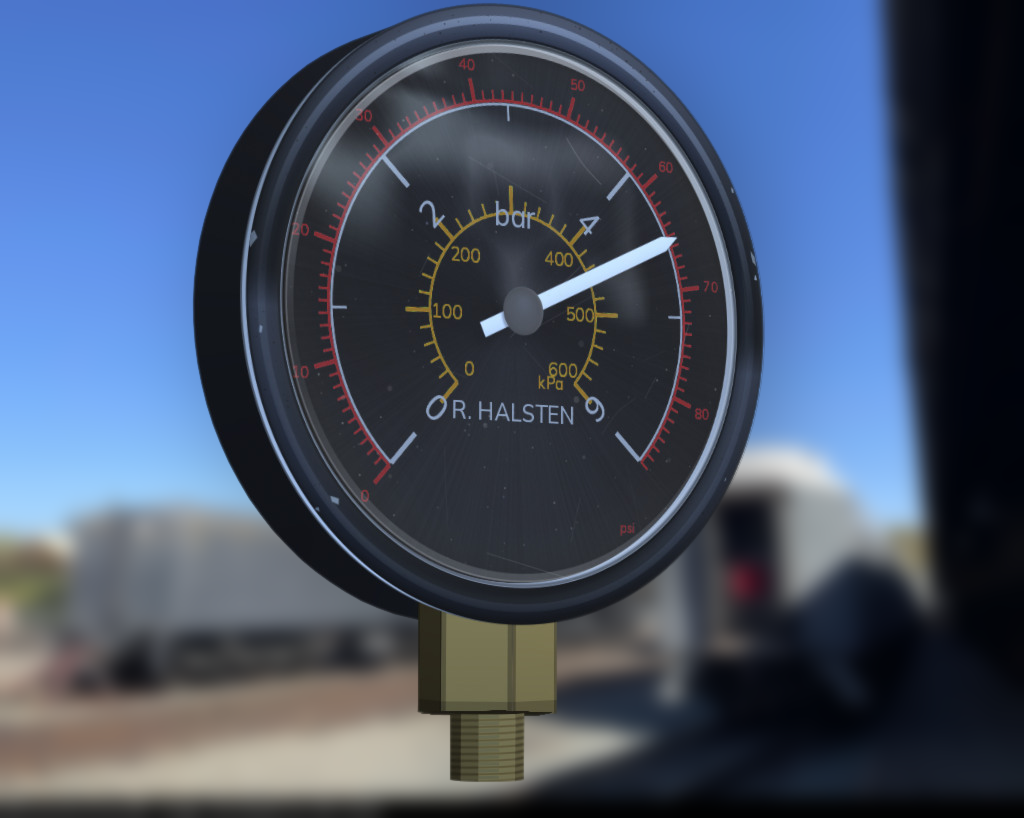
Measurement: 4.5 bar
